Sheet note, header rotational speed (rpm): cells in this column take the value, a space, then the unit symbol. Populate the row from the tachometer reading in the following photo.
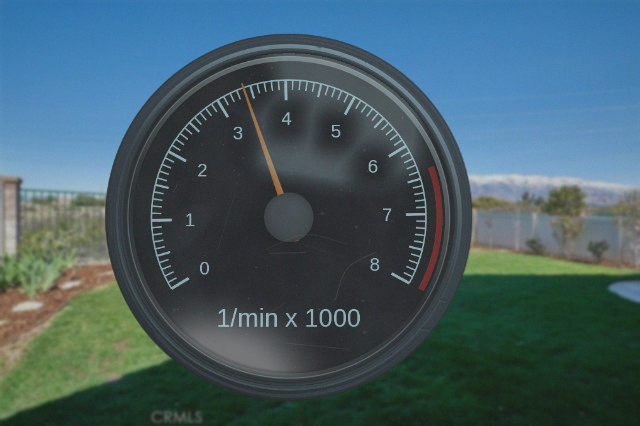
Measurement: 3400 rpm
